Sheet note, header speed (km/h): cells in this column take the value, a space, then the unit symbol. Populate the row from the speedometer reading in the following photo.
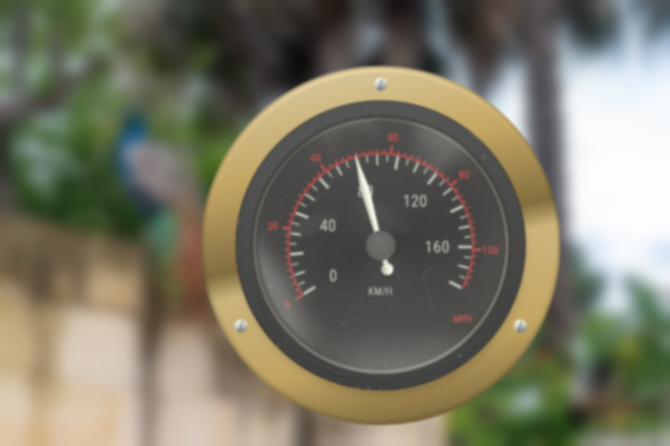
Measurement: 80 km/h
